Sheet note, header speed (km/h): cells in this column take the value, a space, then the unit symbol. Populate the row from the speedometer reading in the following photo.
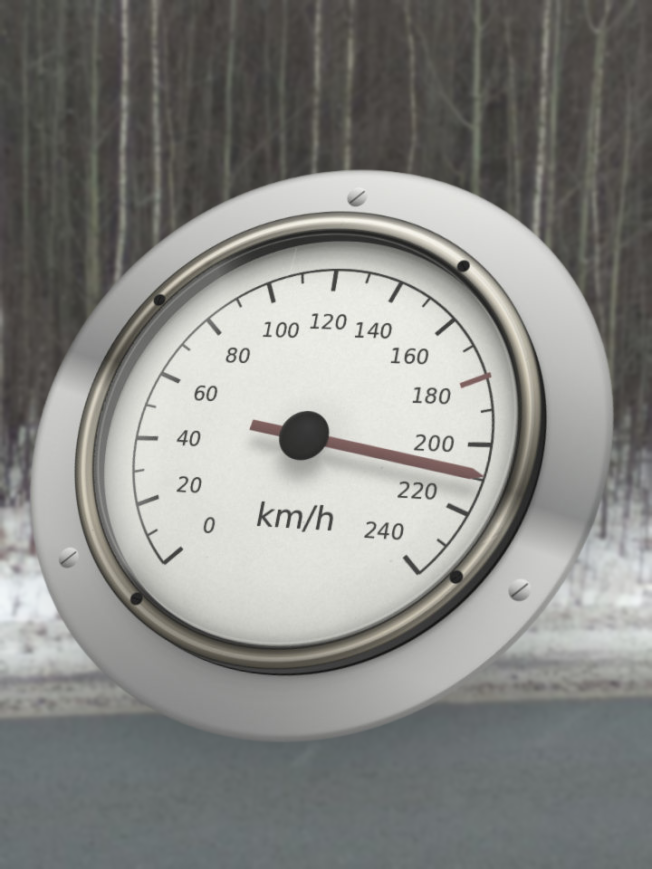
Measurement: 210 km/h
